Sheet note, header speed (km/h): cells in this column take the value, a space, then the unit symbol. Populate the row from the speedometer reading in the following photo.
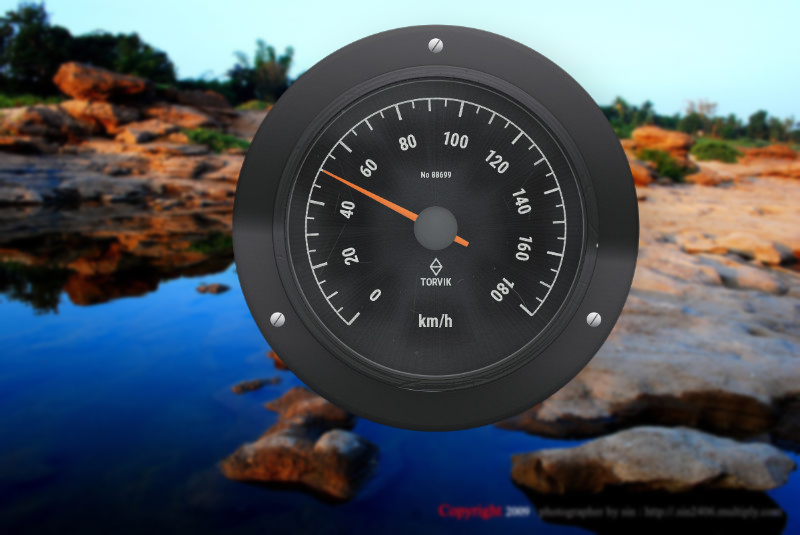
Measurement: 50 km/h
